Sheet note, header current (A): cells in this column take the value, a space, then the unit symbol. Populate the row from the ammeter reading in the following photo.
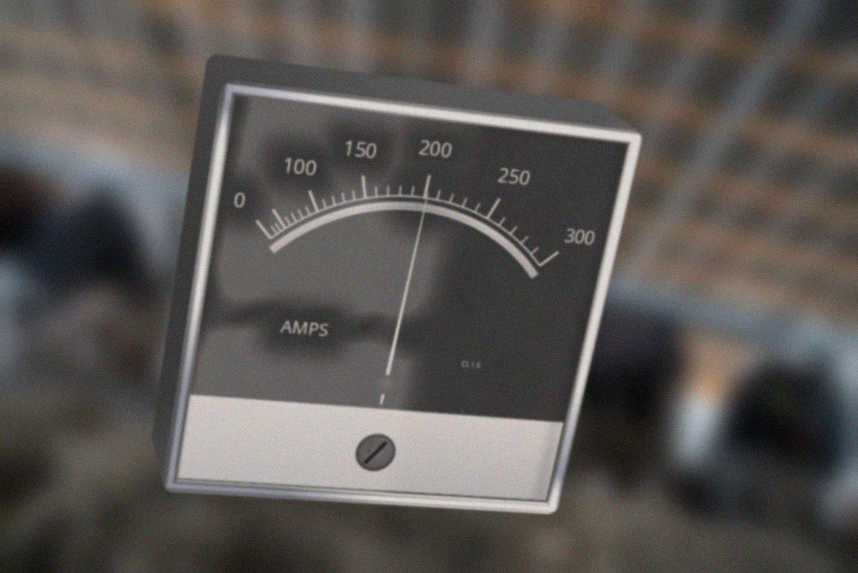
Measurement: 200 A
